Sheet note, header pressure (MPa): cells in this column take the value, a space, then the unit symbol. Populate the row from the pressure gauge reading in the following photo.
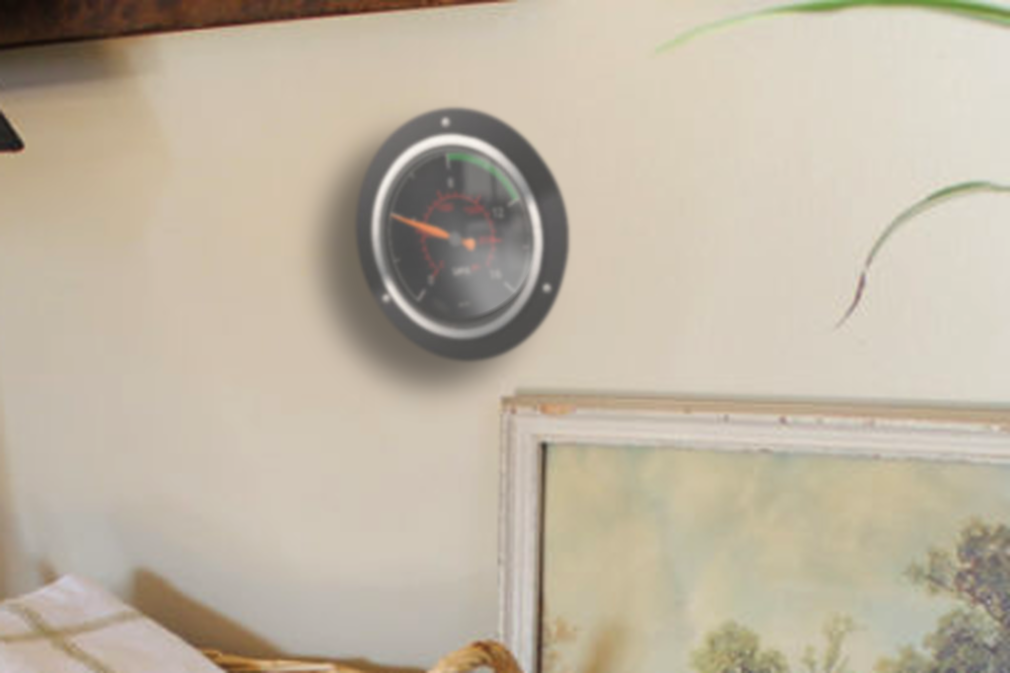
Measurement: 4 MPa
